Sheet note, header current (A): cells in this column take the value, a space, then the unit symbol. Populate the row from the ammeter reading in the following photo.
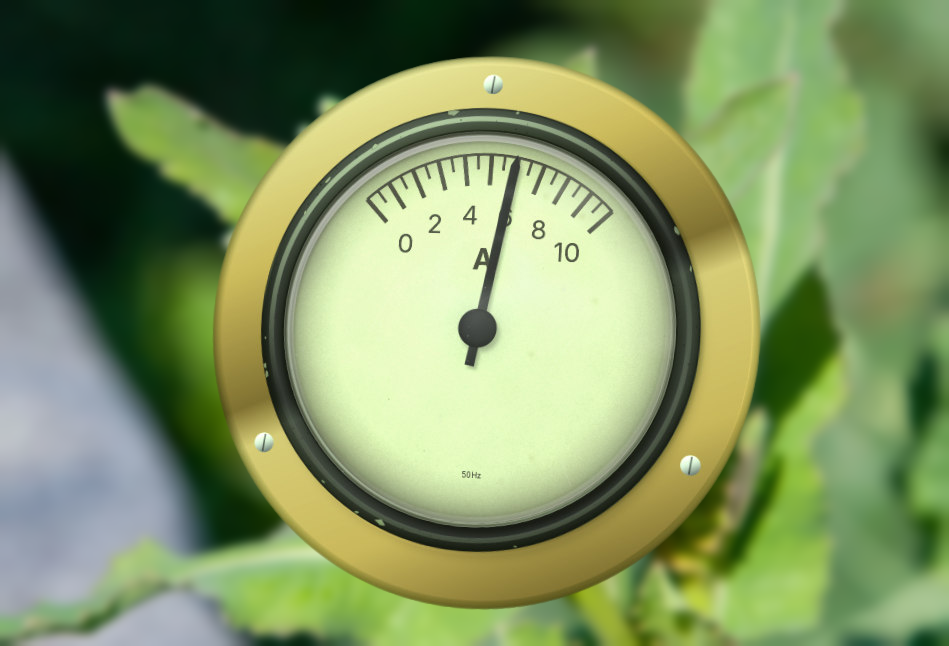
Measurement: 6 A
